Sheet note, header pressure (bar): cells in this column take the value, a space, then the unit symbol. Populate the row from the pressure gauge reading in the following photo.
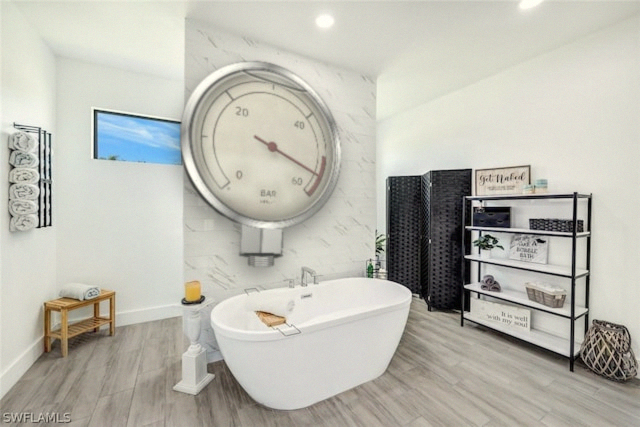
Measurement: 55 bar
